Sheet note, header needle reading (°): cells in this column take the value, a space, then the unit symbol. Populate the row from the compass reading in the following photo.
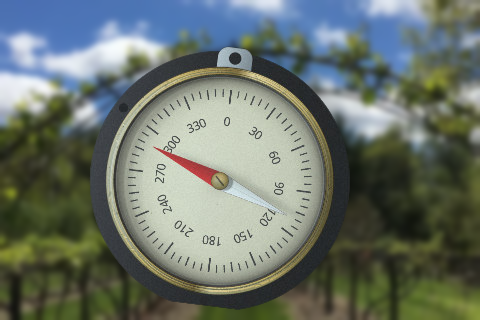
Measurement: 290 °
